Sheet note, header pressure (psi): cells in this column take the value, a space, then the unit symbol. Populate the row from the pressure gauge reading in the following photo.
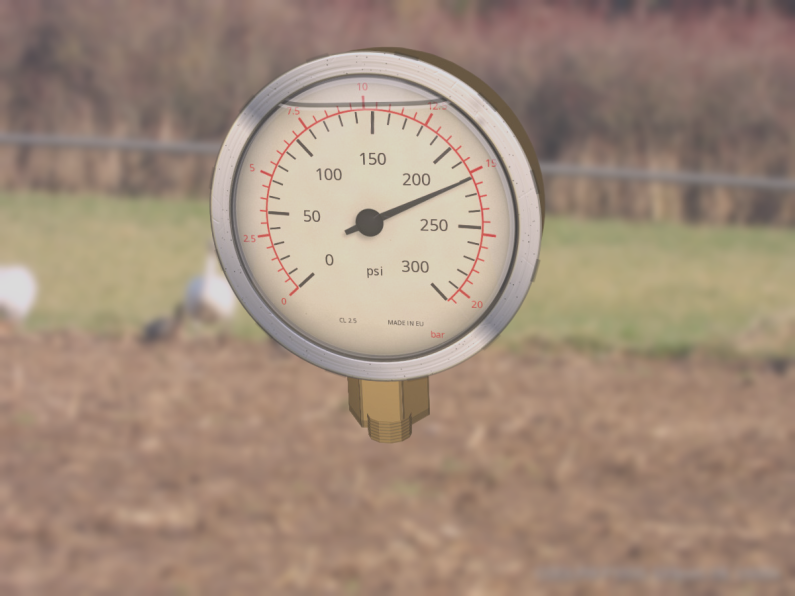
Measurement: 220 psi
